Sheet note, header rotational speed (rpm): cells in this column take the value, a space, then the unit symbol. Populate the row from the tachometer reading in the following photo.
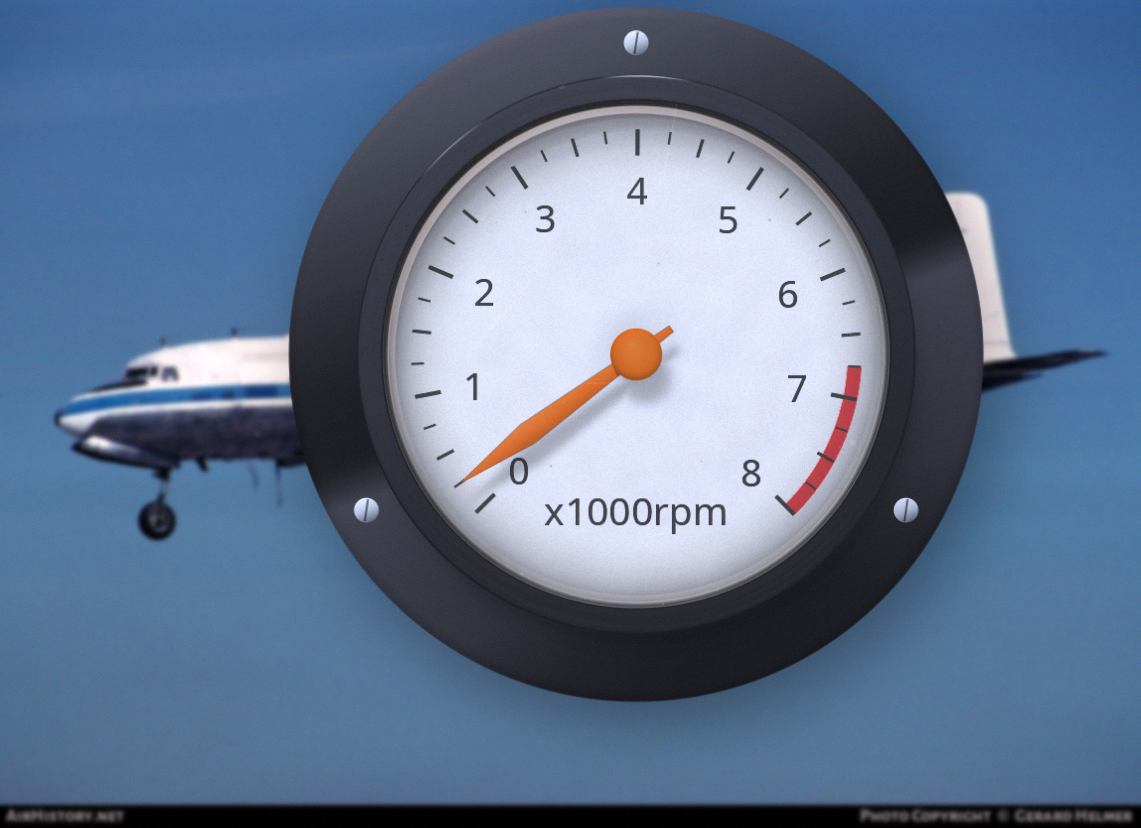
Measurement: 250 rpm
